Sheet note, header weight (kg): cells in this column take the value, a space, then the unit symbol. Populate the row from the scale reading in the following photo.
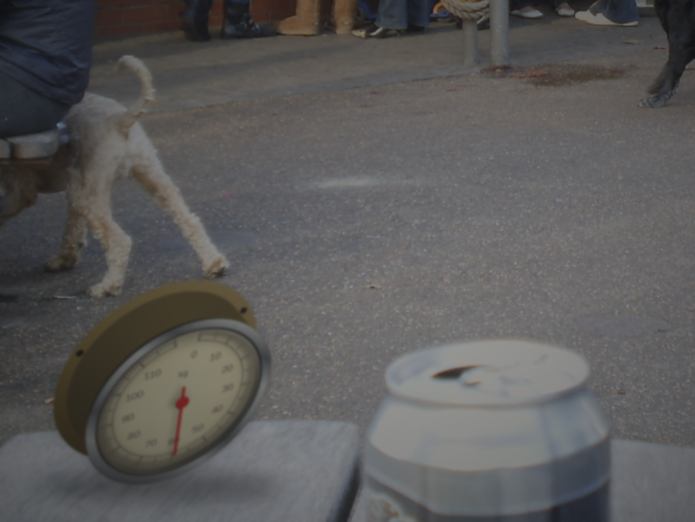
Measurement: 60 kg
